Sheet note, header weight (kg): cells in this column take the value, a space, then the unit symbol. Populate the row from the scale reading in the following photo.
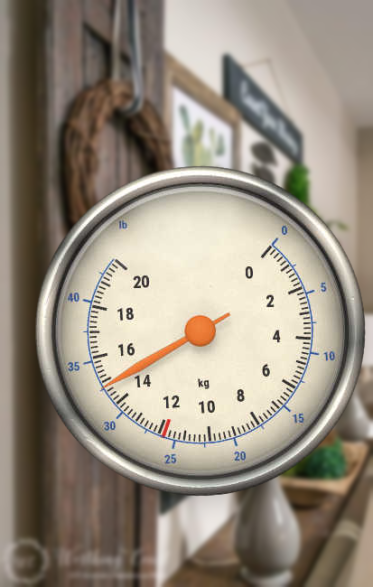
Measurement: 14.8 kg
